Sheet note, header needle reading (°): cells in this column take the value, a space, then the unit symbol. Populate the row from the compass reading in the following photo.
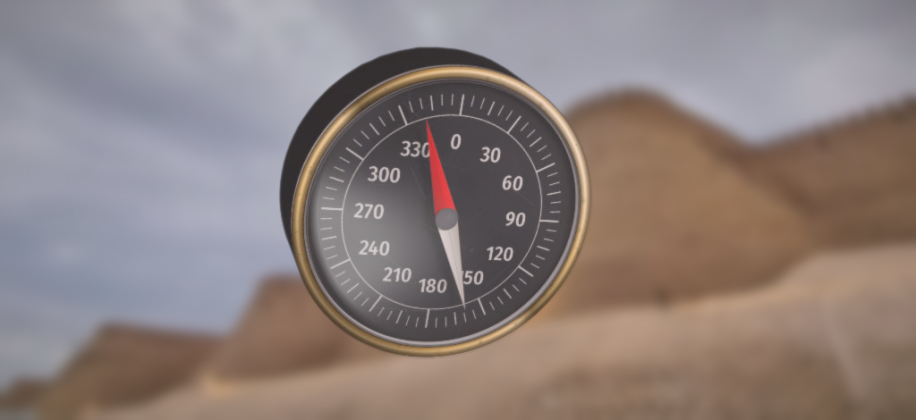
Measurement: 340 °
